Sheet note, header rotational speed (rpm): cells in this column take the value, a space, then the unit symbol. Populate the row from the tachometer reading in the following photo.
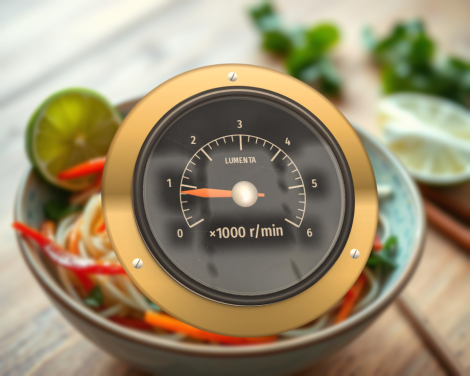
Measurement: 800 rpm
